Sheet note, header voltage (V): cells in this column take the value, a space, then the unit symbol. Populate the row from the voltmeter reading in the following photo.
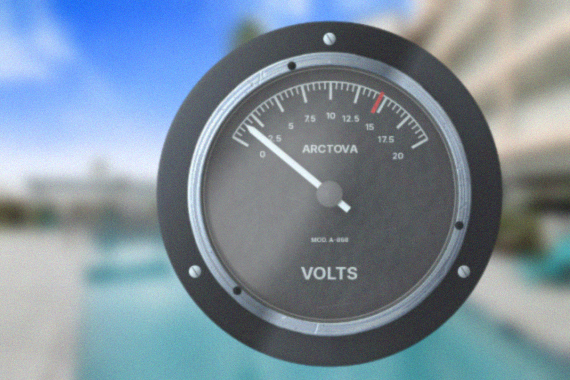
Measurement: 1.5 V
